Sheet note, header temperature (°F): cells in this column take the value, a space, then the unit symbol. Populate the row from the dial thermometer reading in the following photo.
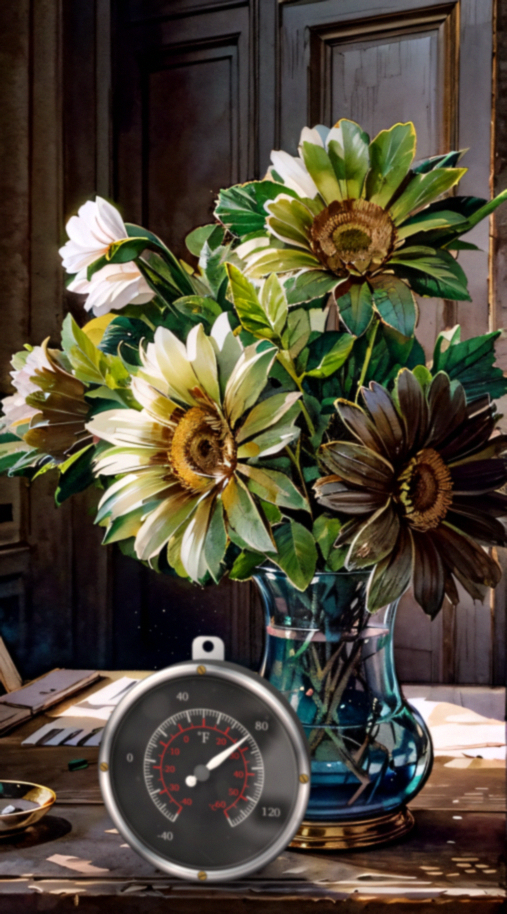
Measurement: 80 °F
